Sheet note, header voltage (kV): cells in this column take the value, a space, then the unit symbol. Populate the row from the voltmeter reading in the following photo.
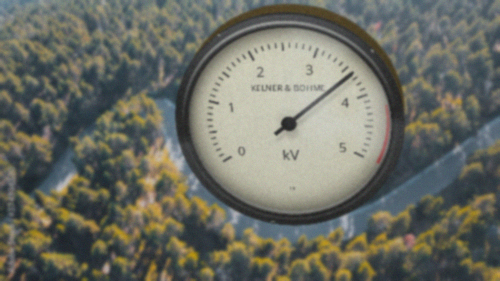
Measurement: 3.6 kV
